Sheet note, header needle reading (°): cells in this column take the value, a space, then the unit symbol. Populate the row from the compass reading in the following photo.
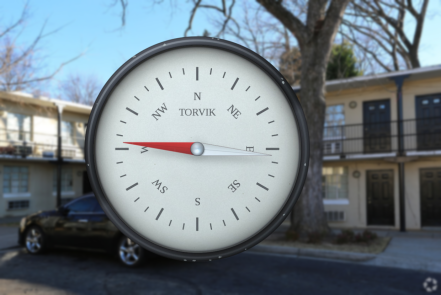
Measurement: 275 °
